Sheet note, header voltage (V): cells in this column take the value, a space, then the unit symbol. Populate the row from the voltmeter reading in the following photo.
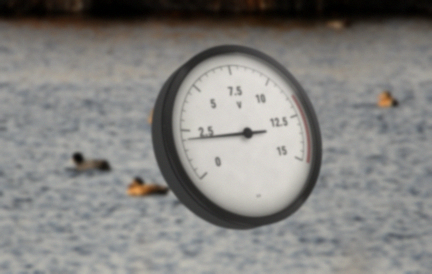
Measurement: 2 V
